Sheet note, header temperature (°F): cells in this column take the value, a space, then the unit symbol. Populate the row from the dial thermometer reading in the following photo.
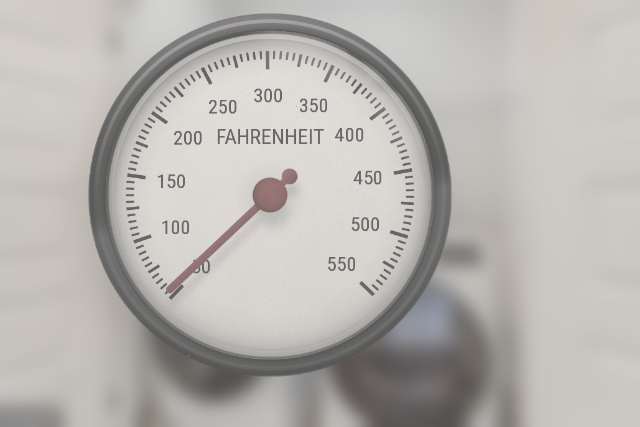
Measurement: 55 °F
